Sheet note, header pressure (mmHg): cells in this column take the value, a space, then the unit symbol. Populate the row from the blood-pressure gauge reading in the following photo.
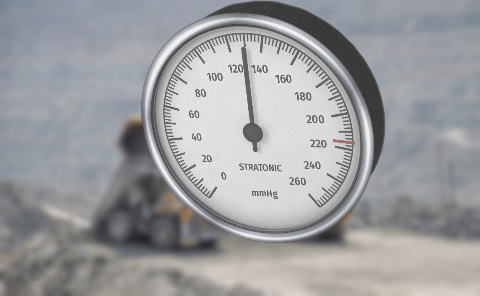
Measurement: 130 mmHg
